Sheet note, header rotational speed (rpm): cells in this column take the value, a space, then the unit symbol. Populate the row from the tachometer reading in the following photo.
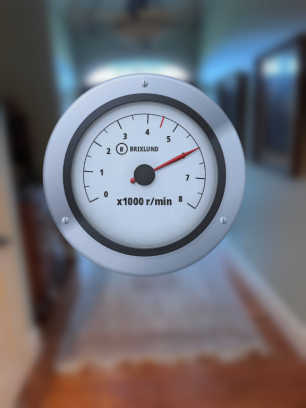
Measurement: 6000 rpm
